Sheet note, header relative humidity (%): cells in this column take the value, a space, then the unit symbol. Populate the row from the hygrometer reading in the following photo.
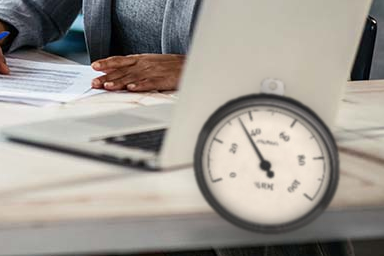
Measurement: 35 %
